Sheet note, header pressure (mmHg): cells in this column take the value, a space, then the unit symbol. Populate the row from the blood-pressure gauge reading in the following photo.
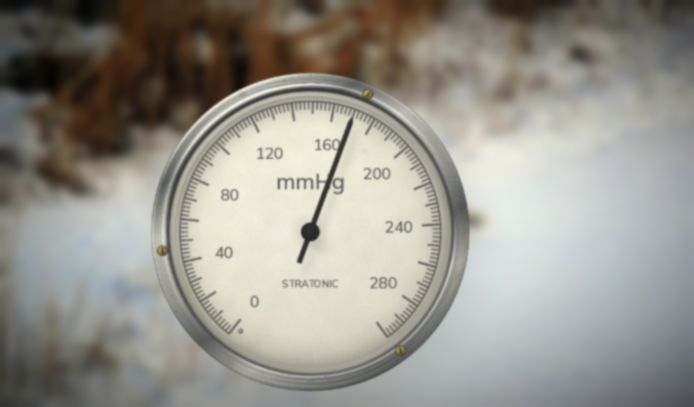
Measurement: 170 mmHg
